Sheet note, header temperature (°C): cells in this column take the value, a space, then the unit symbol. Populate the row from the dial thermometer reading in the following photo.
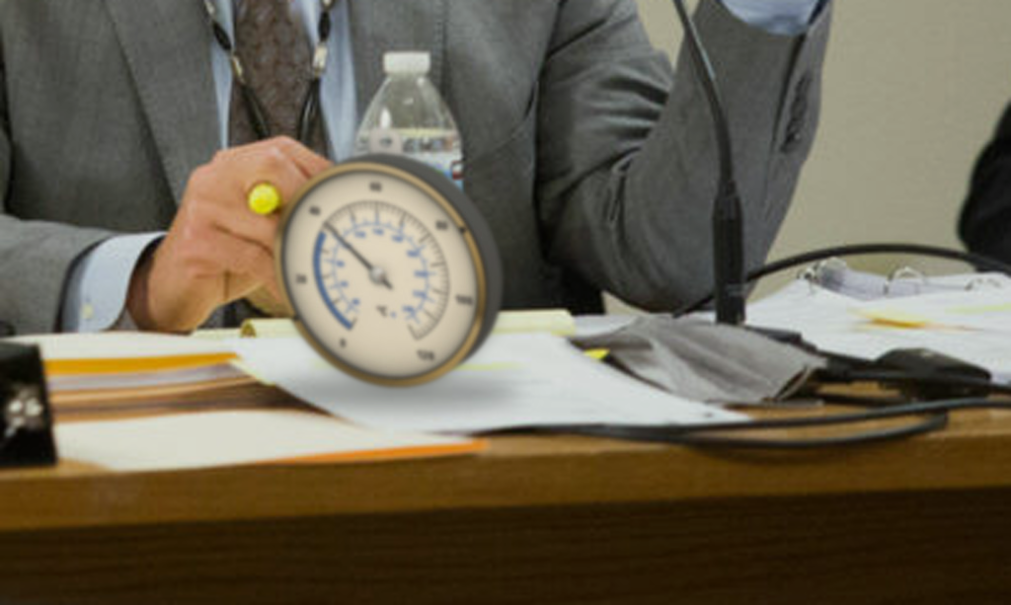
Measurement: 40 °C
